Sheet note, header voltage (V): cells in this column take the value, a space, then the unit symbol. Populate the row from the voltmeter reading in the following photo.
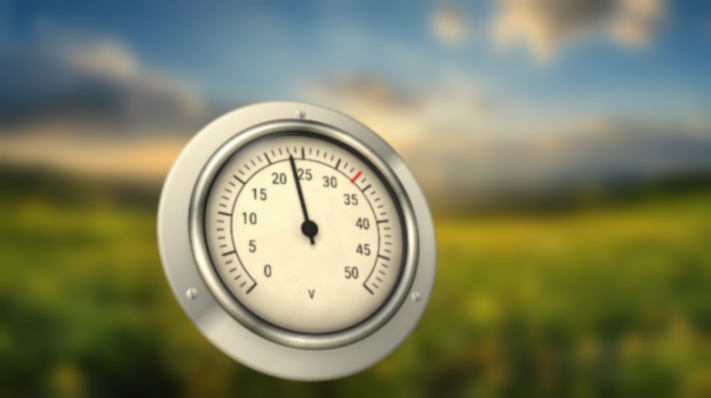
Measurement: 23 V
